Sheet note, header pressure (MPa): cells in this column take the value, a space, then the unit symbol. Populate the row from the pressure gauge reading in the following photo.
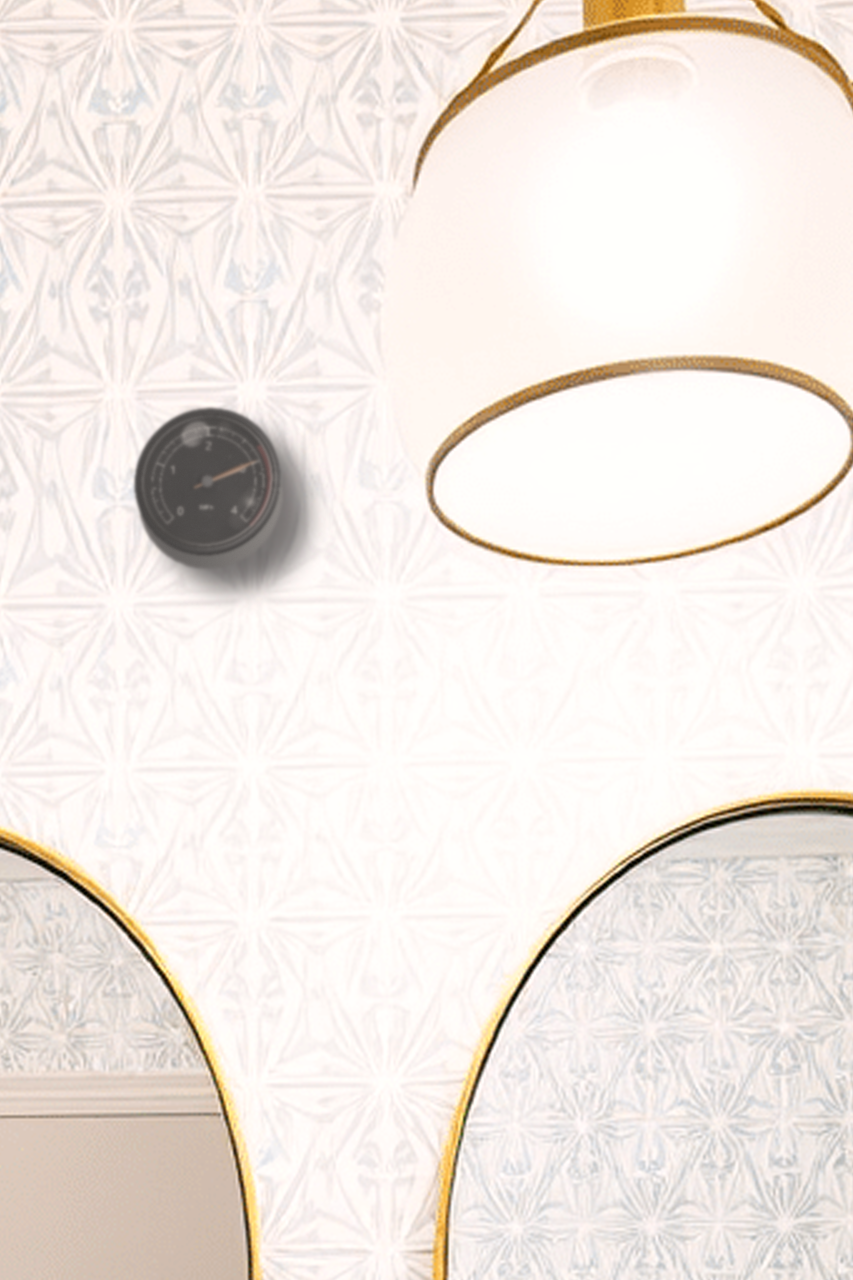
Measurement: 3 MPa
